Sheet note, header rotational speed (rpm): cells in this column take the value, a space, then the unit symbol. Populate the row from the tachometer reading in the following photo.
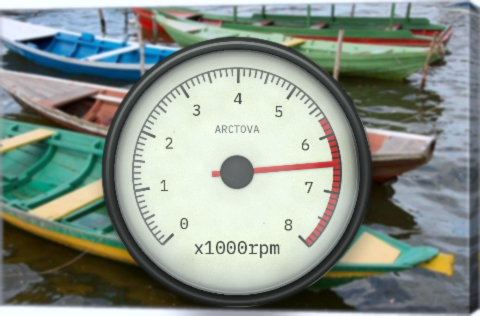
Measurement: 6500 rpm
